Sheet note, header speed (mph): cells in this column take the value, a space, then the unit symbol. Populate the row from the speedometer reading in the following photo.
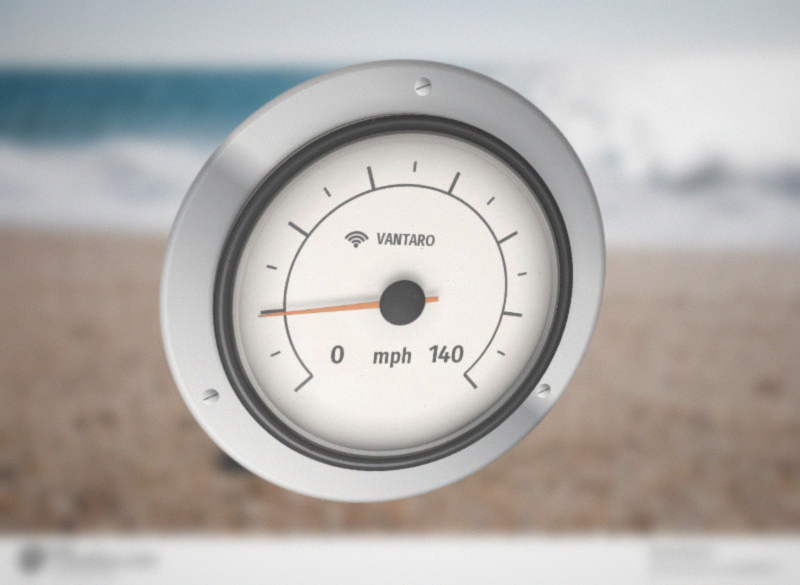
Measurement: 20 mph
